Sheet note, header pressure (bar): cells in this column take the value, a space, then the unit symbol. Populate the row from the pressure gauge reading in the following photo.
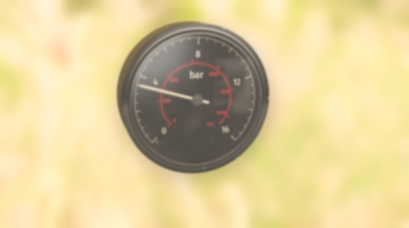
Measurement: 3.5 bar
